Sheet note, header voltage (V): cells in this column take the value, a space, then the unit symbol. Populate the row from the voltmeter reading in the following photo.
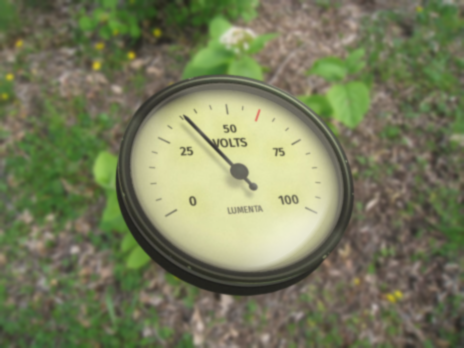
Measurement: 35 V
